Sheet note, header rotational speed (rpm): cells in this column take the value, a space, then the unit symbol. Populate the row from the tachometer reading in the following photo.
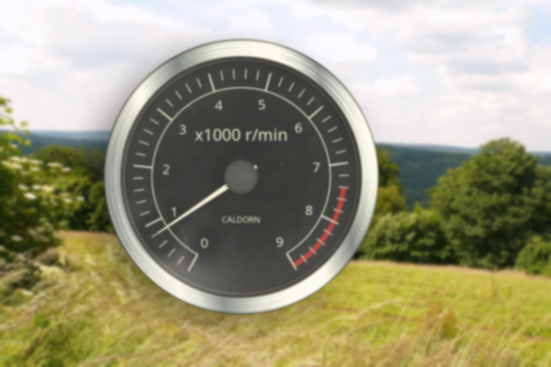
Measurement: 800 rpm
